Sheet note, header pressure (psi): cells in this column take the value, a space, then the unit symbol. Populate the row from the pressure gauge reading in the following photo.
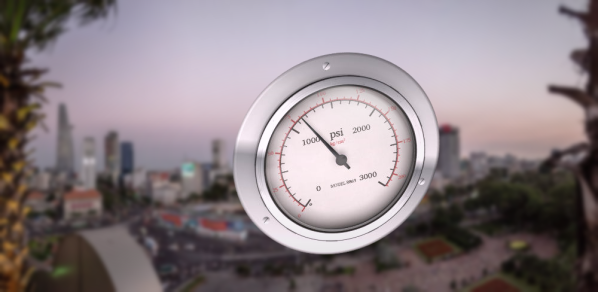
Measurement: 1150 psi
